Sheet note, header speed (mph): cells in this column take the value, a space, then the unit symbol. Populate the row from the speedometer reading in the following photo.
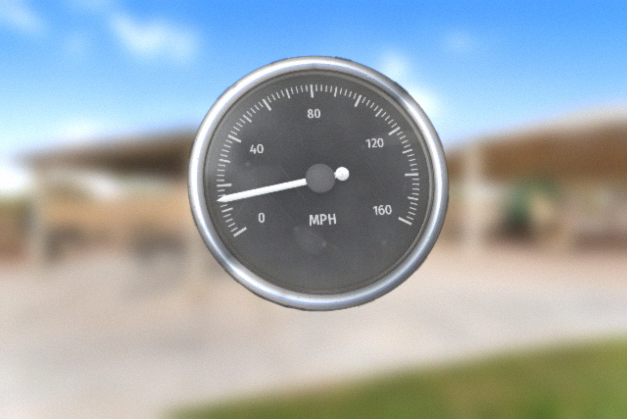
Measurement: 14 mph
